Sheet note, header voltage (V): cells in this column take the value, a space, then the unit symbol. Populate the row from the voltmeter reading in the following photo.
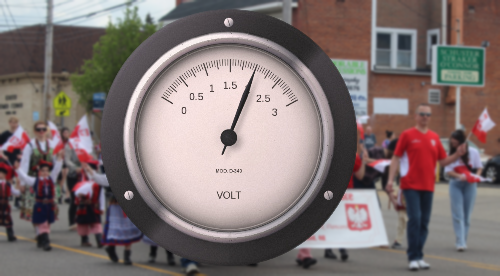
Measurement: 2 V
